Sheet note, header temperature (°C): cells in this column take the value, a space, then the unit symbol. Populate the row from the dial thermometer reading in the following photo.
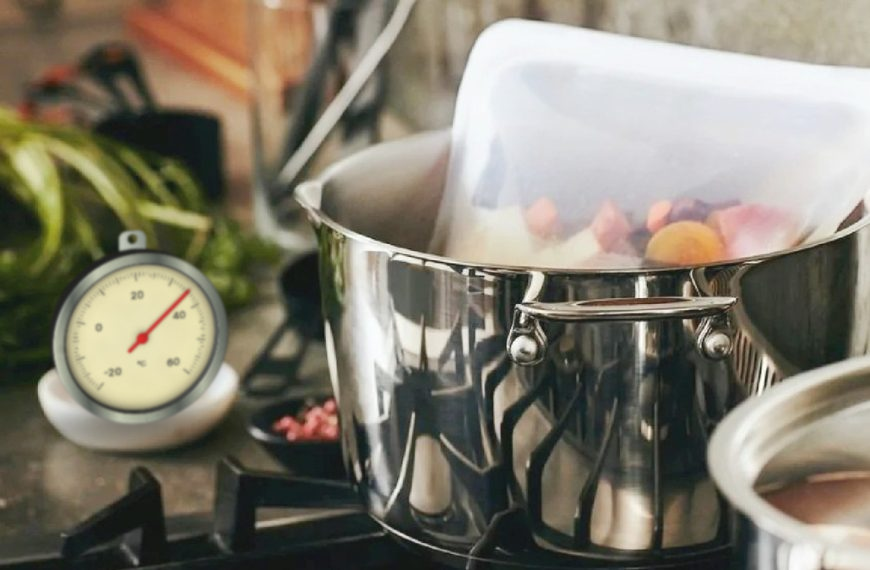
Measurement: 35 °C
